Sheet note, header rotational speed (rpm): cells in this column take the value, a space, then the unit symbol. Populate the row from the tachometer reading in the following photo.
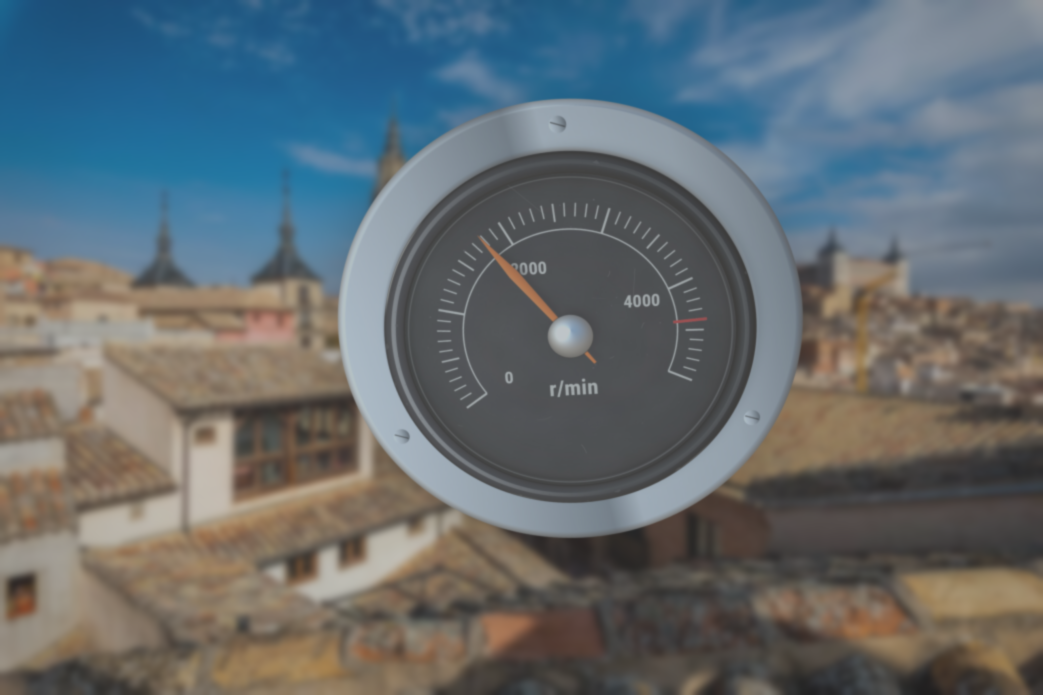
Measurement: 1800 rpm
